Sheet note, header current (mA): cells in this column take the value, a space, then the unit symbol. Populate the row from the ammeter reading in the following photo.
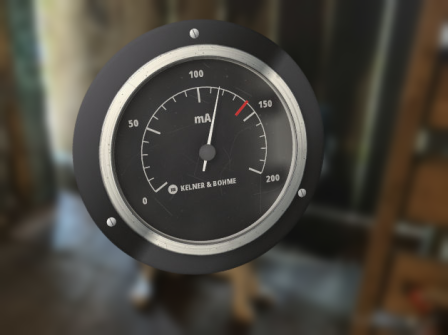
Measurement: 115 mA
